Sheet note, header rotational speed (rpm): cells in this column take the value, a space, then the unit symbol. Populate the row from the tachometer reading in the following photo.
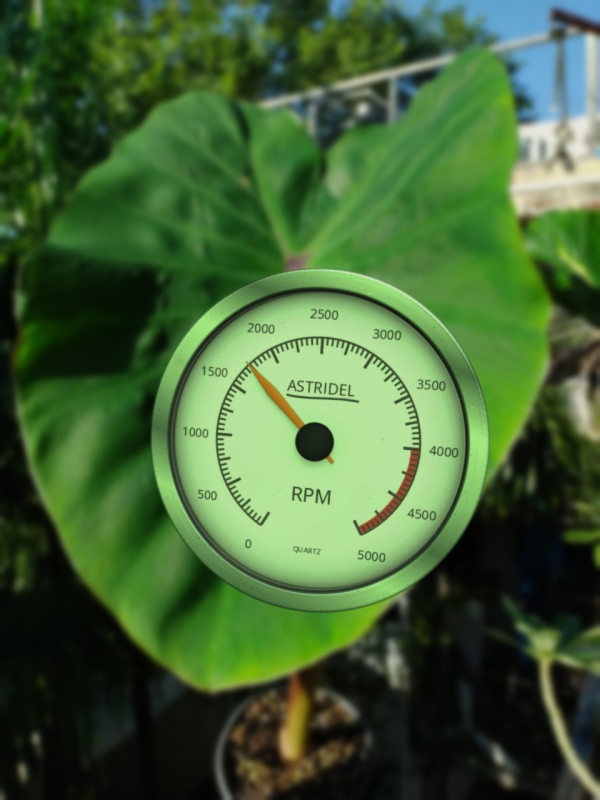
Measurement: 1750 rpm
